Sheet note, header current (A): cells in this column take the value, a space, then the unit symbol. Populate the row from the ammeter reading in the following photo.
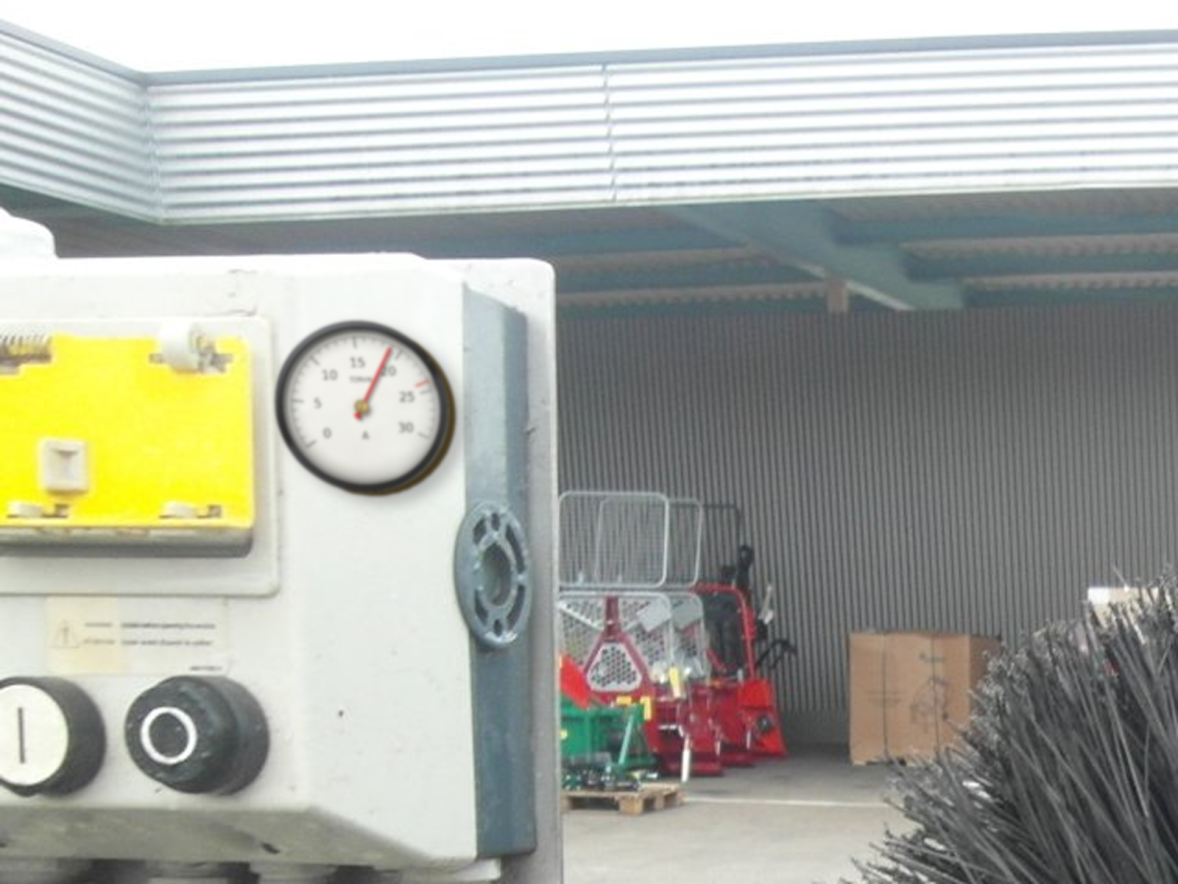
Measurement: 19 A
